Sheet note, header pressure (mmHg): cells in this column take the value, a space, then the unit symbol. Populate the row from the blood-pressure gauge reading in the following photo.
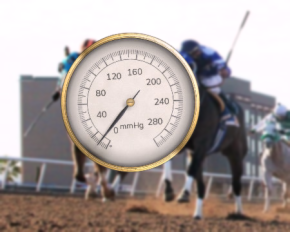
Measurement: 10 mmHg
